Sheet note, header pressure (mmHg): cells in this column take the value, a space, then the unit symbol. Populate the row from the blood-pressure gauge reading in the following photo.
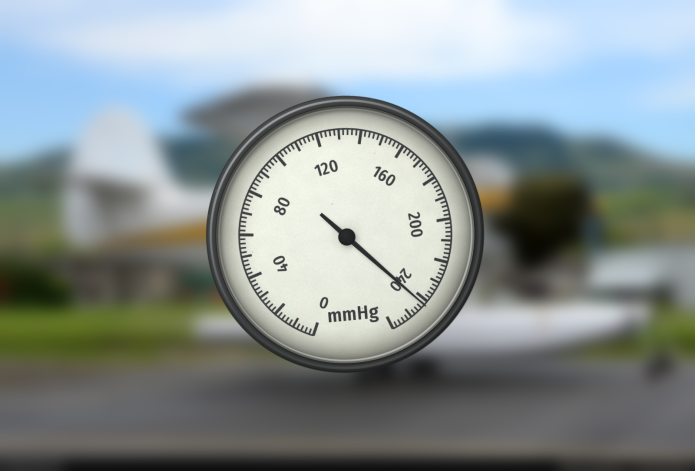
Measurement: 242 mmHg
